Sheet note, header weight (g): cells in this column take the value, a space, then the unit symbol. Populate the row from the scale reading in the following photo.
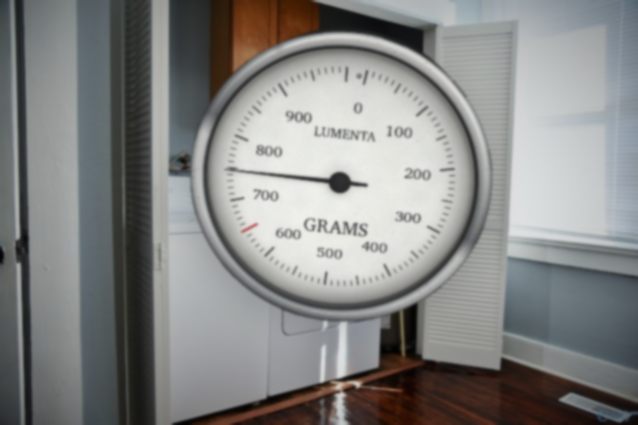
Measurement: 750 g
